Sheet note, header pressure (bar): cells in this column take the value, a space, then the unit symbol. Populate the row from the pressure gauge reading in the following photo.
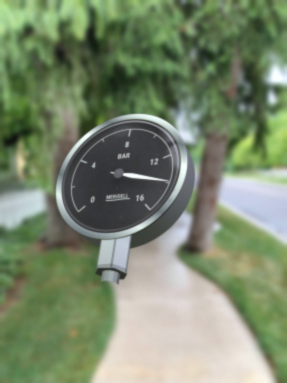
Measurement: 14 bar
